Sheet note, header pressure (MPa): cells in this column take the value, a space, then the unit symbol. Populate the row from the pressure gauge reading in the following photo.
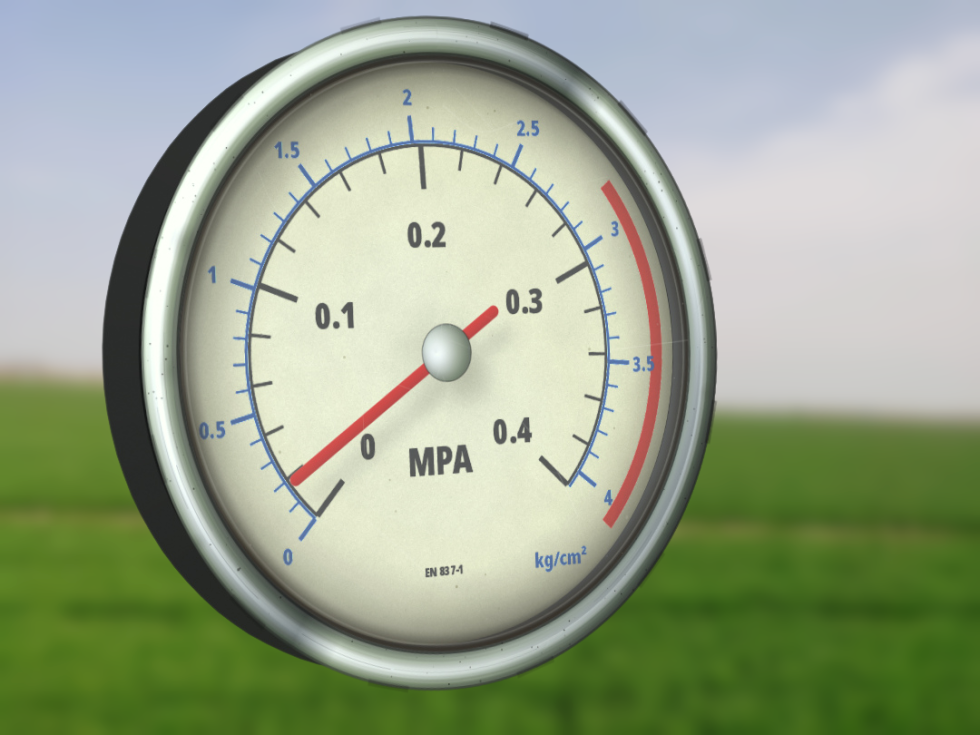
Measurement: 0.02 MPa
